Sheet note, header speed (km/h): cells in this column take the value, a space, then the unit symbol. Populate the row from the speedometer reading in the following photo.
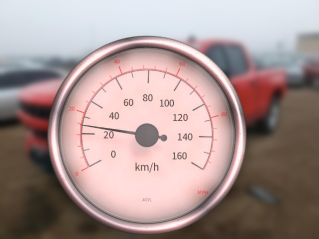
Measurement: 25 km/h
